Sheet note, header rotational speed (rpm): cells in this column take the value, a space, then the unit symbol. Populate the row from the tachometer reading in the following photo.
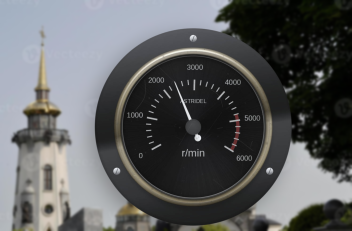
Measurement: 2400 rpm
